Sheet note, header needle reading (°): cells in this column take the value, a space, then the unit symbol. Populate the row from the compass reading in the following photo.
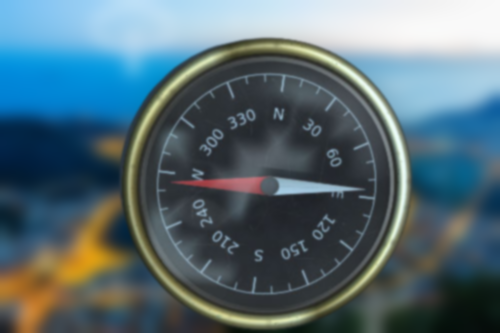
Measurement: 265 °
